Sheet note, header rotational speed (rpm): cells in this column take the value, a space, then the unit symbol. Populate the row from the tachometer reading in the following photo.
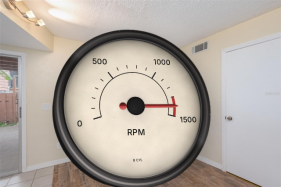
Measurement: 1400 rpm
